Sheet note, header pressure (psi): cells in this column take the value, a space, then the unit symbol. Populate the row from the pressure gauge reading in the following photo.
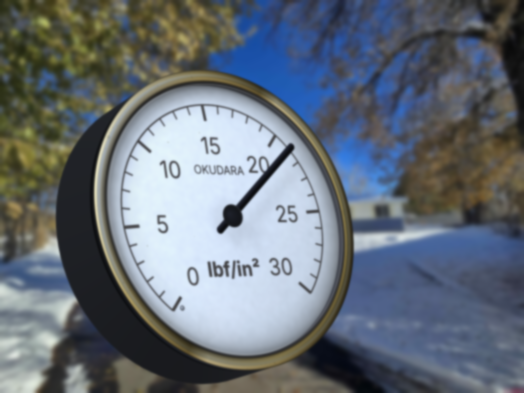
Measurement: 21 psi
